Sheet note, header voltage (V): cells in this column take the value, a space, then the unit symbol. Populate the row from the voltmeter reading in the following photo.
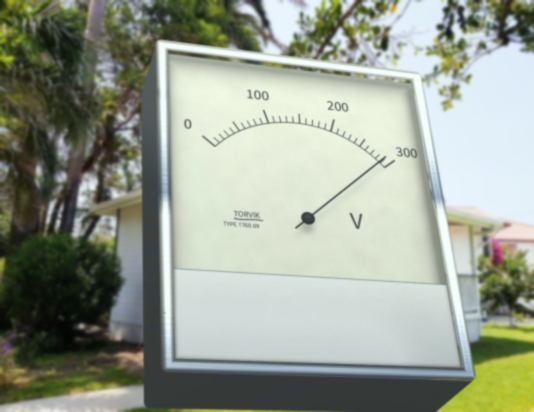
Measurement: 290 V
